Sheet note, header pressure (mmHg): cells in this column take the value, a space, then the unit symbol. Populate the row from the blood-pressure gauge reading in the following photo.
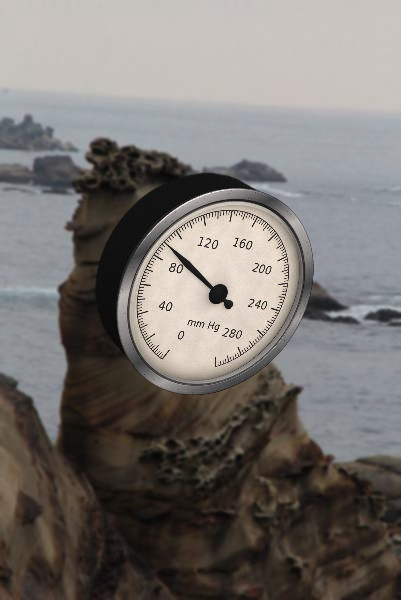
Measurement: 90 mmHg
